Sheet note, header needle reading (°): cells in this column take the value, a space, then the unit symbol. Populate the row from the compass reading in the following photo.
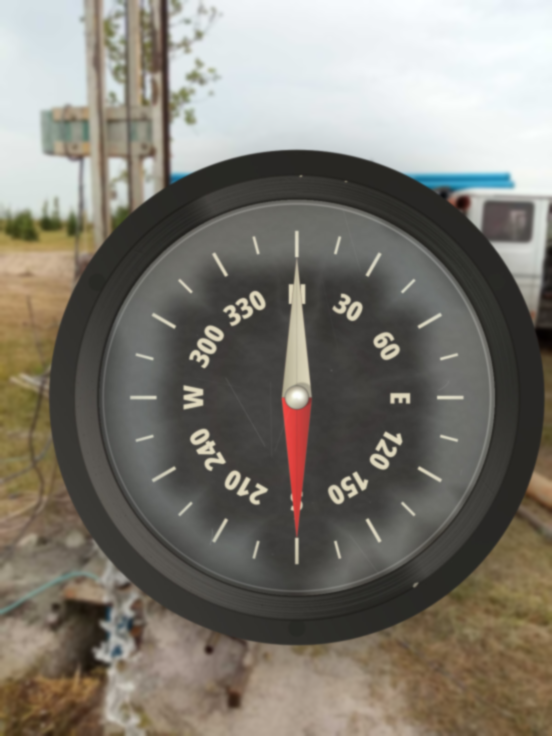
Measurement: 180 °
